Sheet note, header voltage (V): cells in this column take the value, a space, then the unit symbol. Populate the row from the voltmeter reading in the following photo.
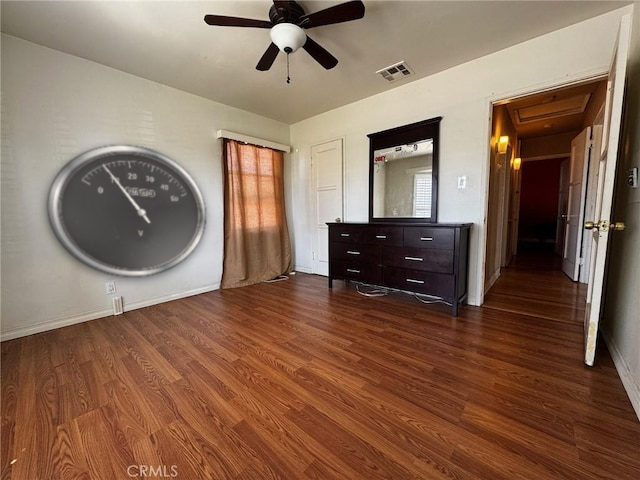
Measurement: 10 V
